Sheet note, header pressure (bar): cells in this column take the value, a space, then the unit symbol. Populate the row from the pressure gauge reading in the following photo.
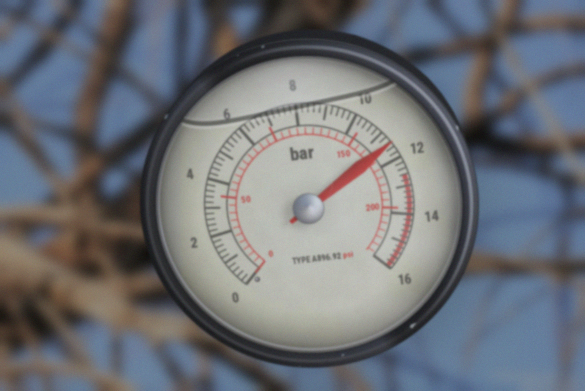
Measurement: 11.4 bar
